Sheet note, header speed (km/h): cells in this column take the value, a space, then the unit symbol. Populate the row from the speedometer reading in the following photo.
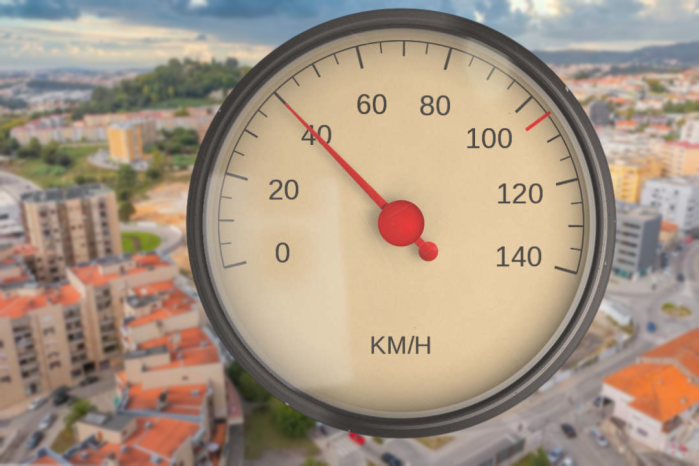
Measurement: 40 km/h
